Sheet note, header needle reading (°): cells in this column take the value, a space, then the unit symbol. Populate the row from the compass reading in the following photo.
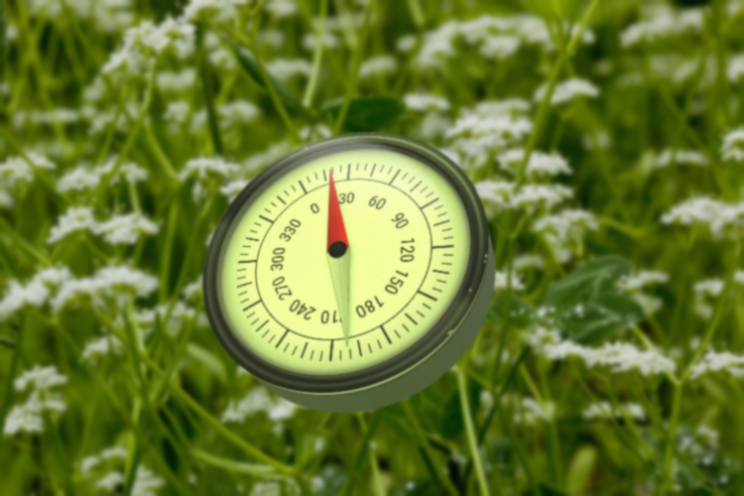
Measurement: 20 °
